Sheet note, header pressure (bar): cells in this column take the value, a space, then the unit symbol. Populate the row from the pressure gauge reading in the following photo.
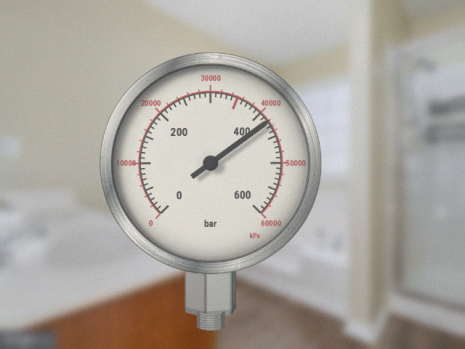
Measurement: 420 bar
